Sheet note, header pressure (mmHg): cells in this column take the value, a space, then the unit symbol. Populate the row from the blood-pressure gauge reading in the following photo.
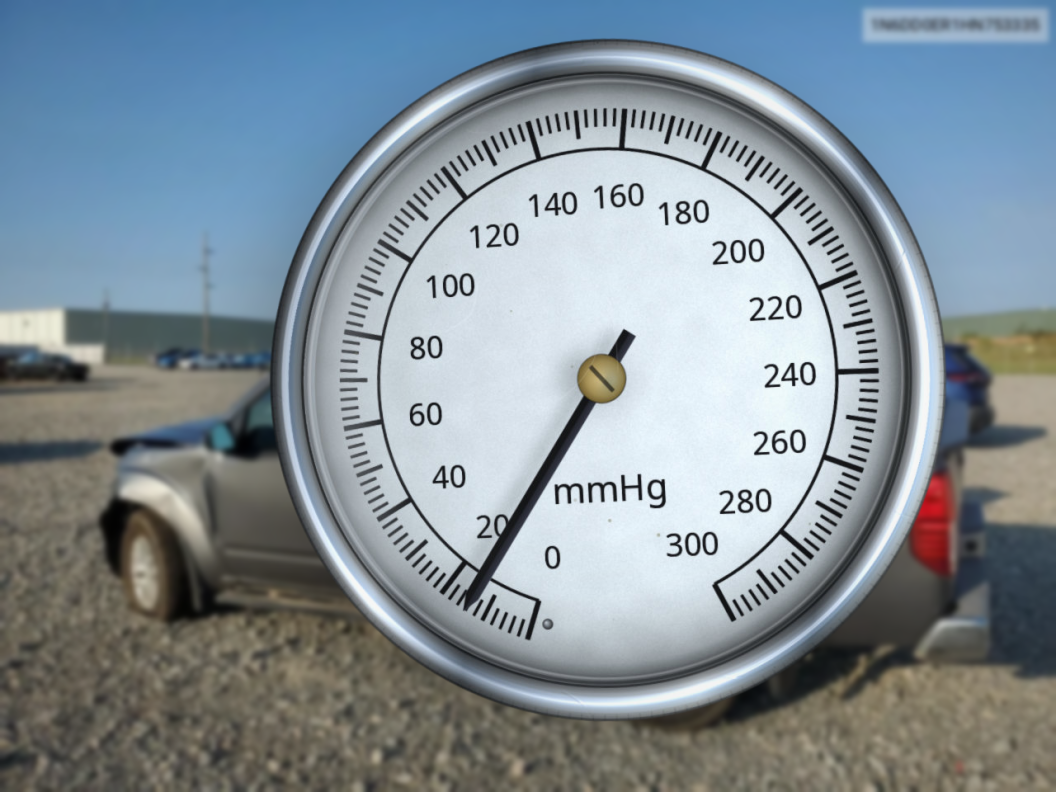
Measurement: 14 mmHg
